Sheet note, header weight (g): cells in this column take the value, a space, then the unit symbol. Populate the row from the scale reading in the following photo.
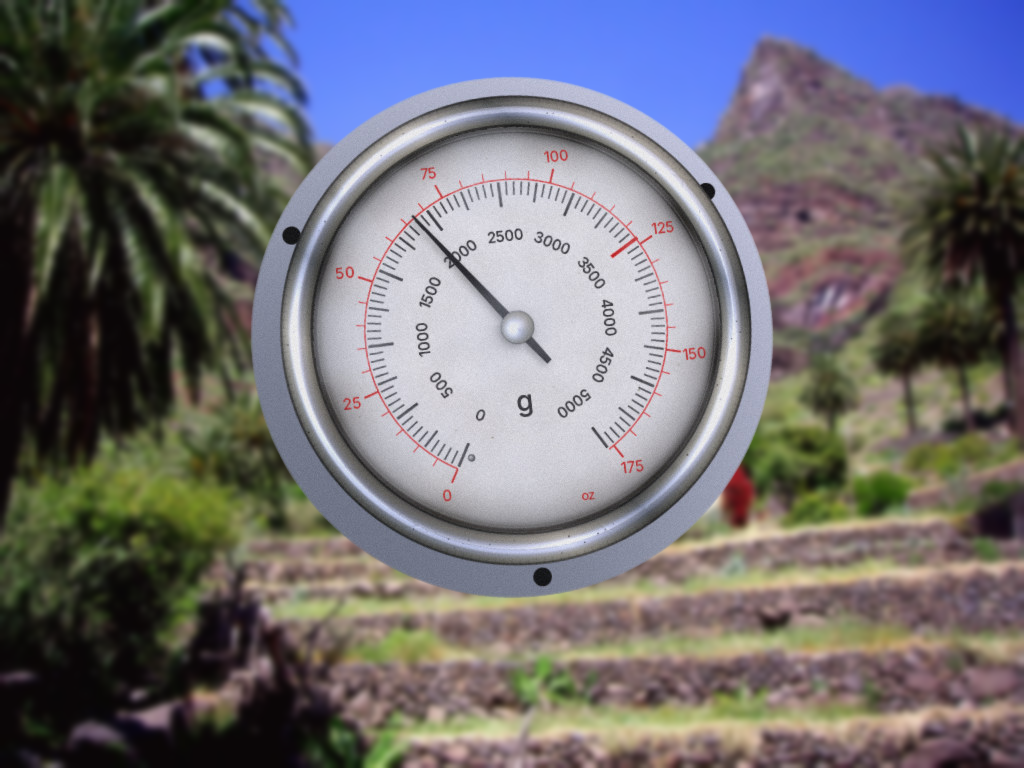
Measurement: 1900 g
